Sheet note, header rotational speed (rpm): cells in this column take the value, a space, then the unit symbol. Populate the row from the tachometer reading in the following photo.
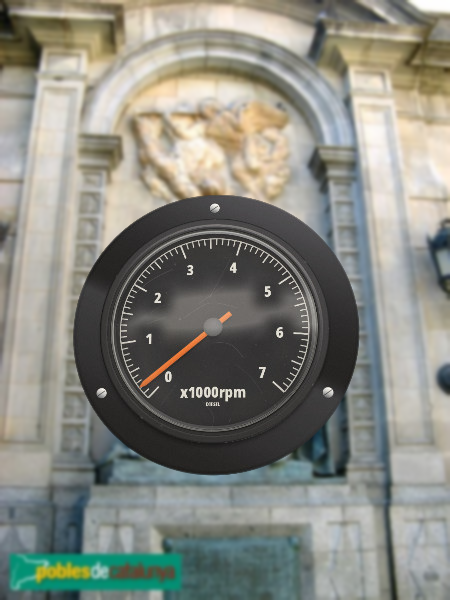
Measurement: 200 rpm
